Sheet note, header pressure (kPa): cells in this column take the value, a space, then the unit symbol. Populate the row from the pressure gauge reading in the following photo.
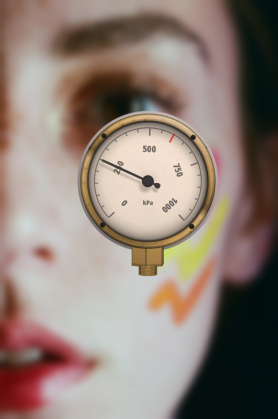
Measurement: 250 kPa
